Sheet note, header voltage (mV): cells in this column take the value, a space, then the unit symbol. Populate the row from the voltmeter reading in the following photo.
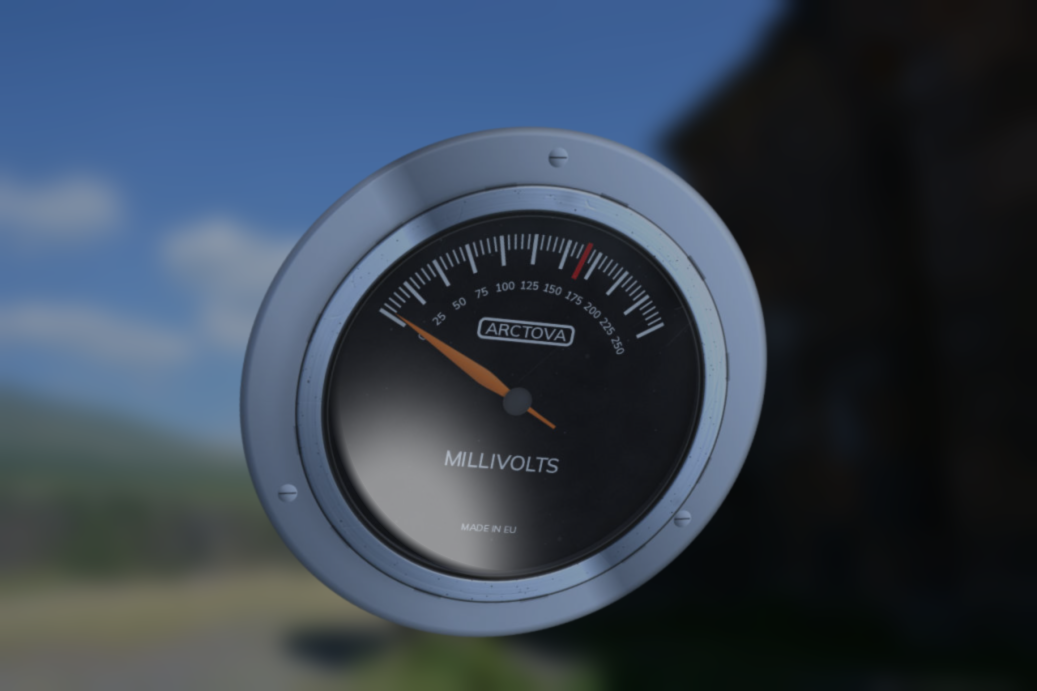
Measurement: 5 mV
